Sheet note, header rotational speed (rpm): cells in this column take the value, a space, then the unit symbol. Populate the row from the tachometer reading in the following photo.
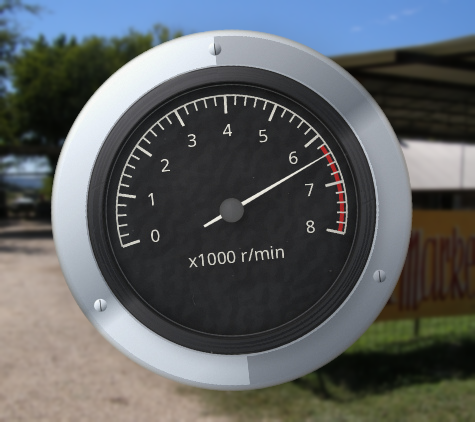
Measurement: 6400 rpm
